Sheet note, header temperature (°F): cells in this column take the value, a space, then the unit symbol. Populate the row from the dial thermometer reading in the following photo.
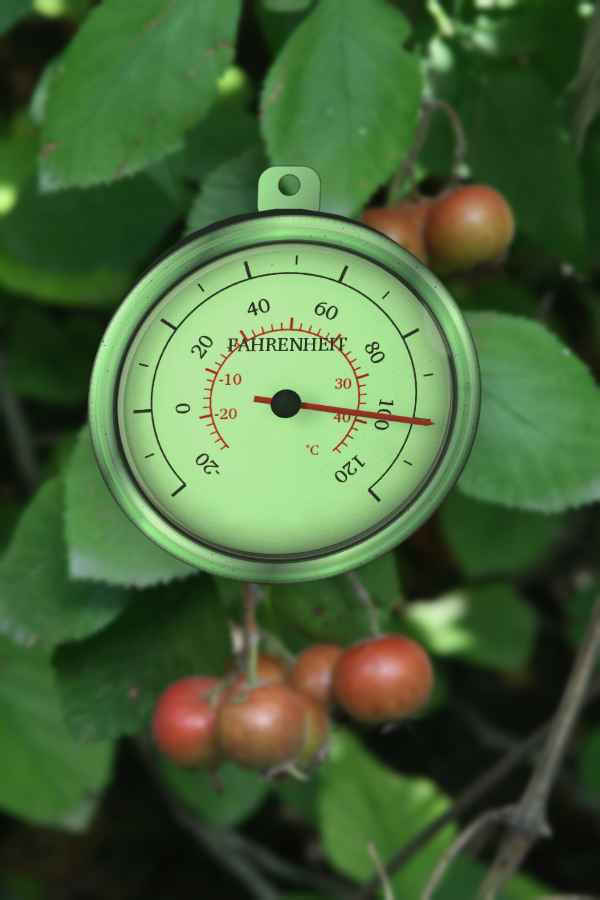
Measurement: 100 °F
